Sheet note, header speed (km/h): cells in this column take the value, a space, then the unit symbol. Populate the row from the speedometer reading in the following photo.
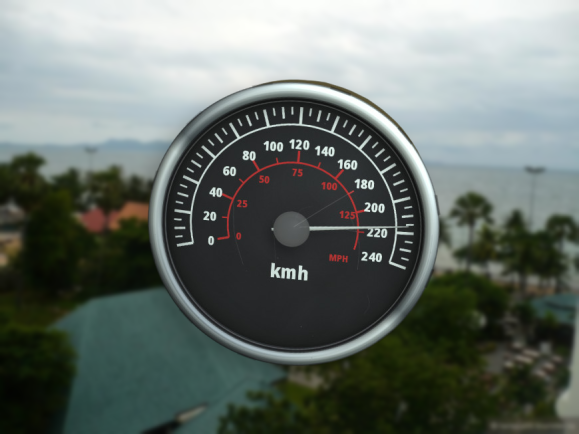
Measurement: 215 km/h
